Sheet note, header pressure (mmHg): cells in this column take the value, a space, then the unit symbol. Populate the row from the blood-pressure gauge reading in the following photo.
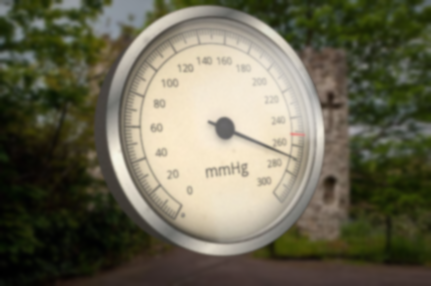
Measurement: 270 mmHg
